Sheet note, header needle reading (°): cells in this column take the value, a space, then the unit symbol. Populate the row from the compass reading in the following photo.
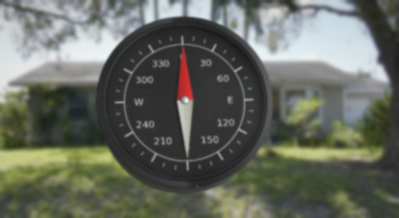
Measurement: 0 °
